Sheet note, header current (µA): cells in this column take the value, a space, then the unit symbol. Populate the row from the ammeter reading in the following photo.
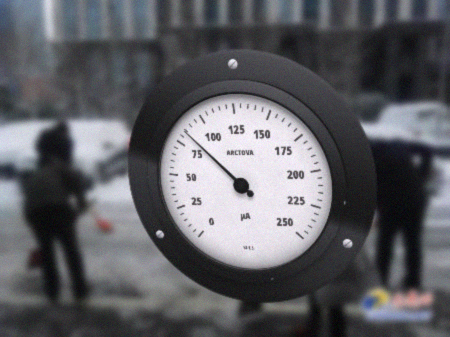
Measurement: 85 µA
